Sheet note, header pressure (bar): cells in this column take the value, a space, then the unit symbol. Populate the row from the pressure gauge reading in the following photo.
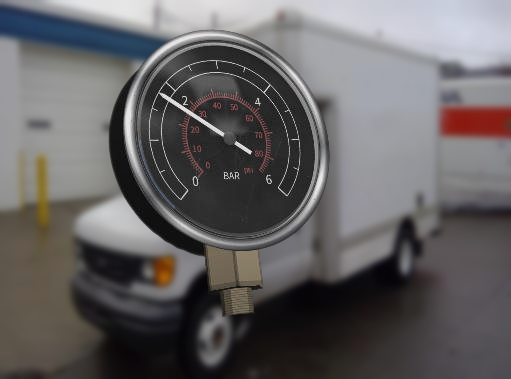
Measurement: 1.75 bar
